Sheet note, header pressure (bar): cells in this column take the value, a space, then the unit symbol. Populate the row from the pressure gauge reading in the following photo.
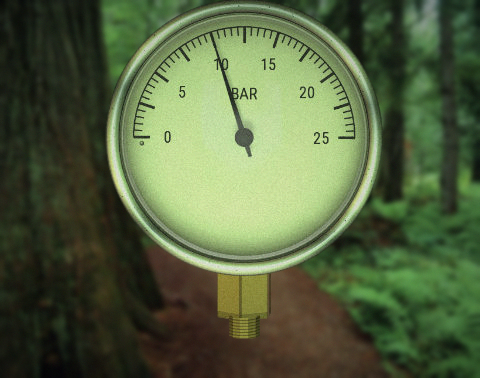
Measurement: 10 bar
